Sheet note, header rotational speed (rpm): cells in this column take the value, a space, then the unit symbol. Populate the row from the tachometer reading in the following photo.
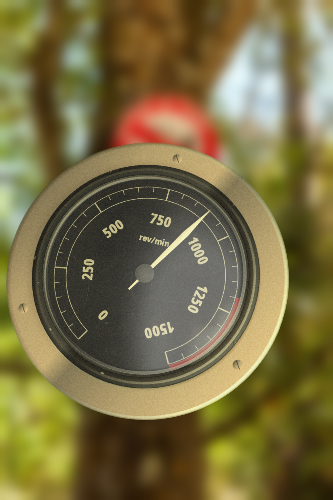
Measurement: 900 rpm
